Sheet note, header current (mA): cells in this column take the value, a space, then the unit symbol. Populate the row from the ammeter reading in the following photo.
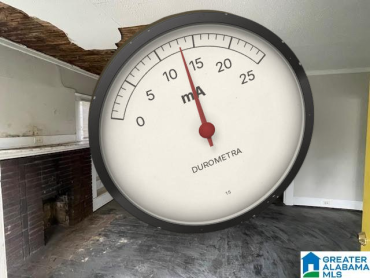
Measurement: 13 mA
